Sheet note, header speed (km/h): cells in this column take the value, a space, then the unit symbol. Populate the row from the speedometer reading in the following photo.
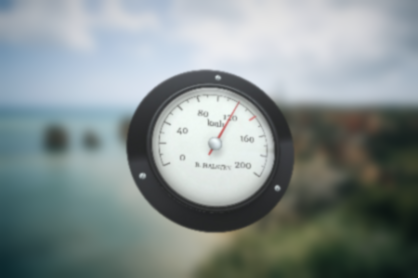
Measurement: 120 km/h
